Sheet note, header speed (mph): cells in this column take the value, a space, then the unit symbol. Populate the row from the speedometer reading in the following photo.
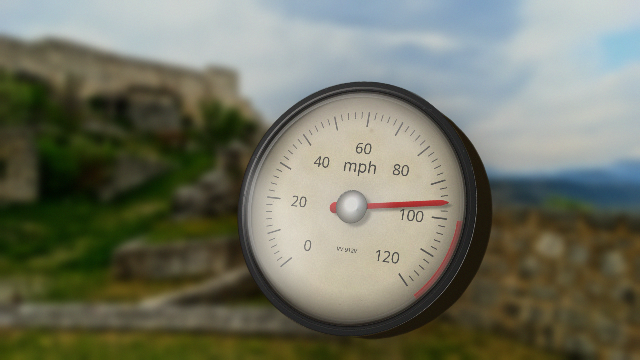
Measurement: 96 mph
